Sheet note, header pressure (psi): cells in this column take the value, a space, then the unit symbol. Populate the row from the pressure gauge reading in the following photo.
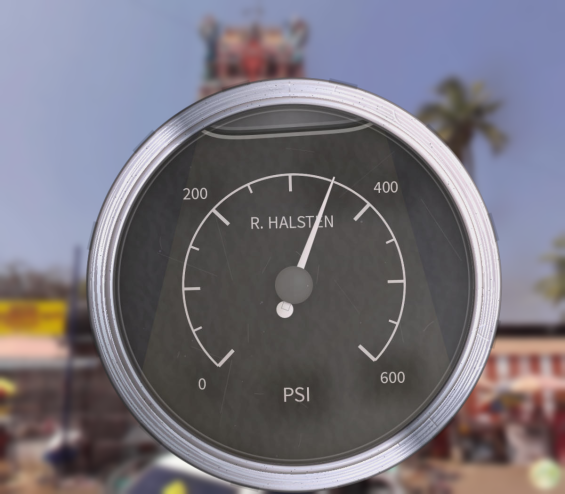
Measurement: 350 psi
